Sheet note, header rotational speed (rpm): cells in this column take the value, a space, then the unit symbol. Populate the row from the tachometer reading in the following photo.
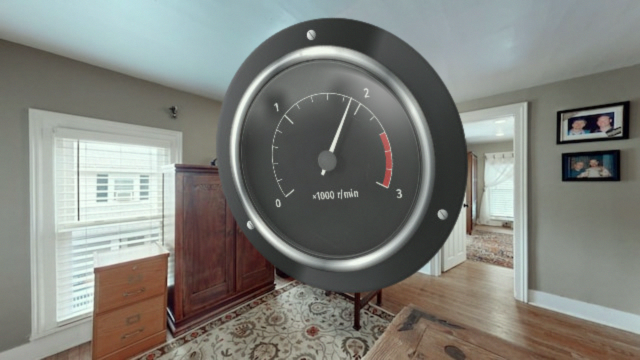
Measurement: 1900 rpm
